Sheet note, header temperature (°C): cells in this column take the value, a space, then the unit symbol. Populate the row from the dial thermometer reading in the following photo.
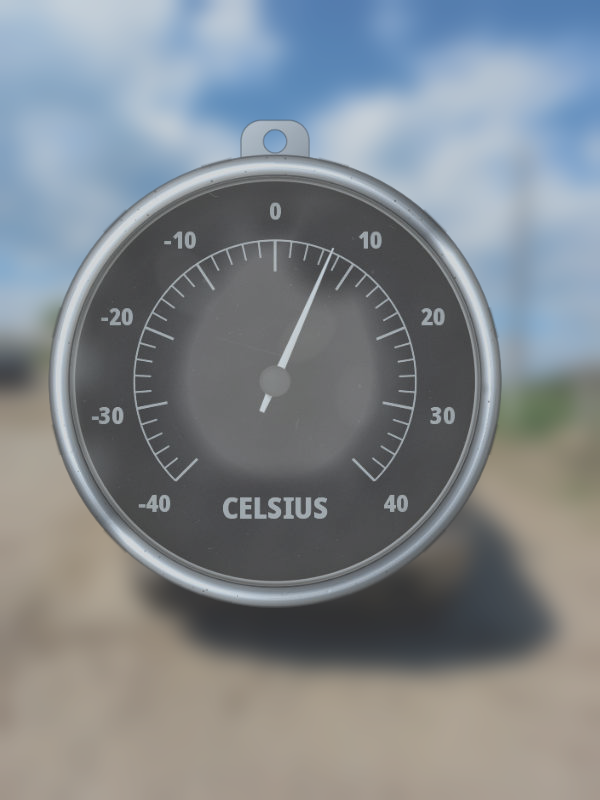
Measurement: 7 °C
